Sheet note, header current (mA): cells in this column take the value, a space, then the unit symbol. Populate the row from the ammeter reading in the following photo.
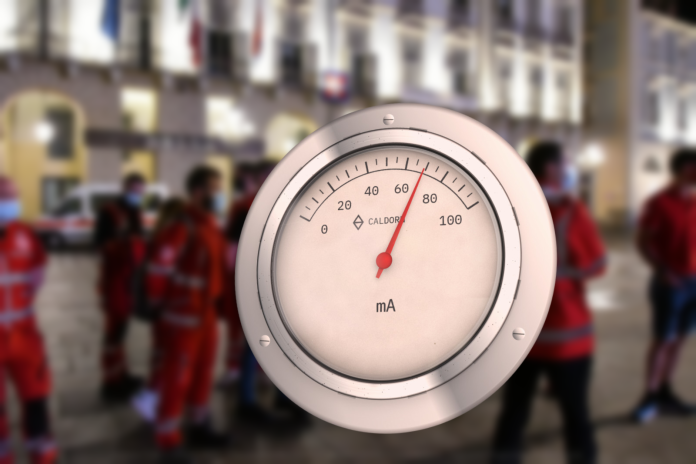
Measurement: 70 mA
